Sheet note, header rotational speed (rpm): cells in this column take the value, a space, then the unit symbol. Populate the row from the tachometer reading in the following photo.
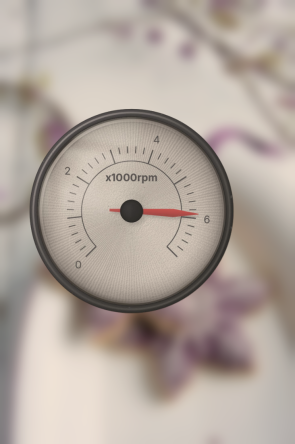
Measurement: 5900 rpm
